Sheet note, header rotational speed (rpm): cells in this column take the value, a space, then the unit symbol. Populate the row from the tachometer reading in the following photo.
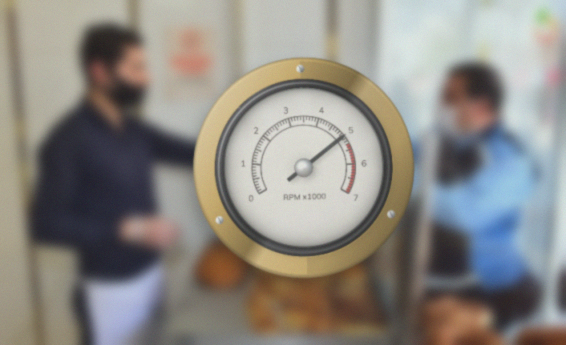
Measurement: 5000 rpm
